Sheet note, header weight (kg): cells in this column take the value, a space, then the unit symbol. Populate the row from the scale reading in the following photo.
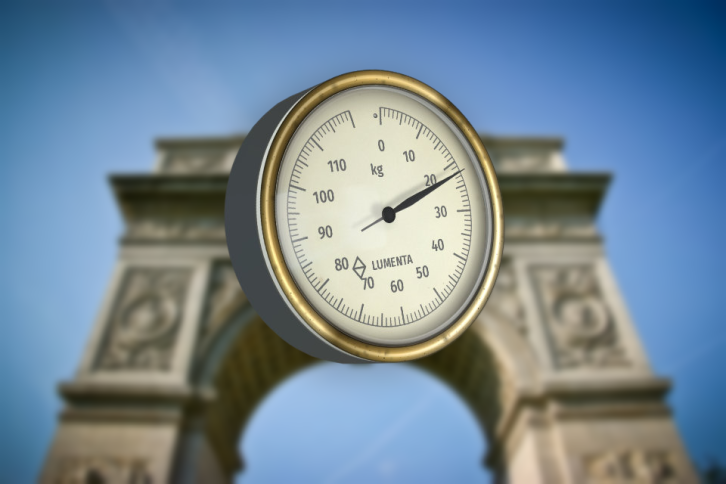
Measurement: 22 kg
